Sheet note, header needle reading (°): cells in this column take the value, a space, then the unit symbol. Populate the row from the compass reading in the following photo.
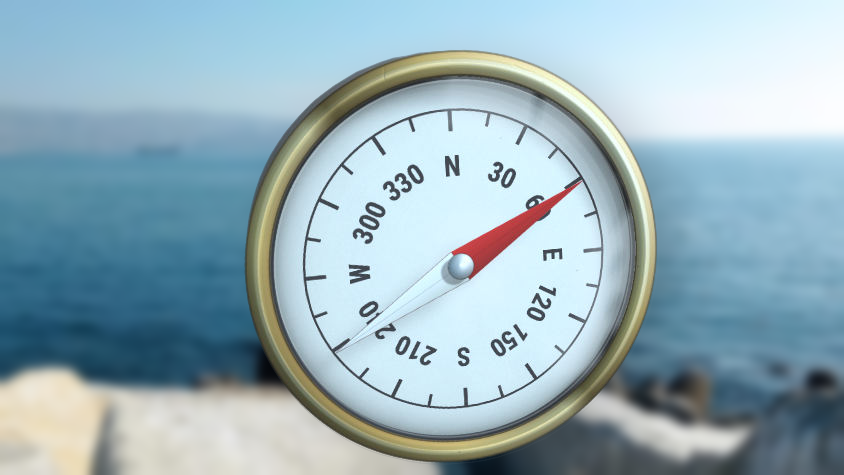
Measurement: 60 °
